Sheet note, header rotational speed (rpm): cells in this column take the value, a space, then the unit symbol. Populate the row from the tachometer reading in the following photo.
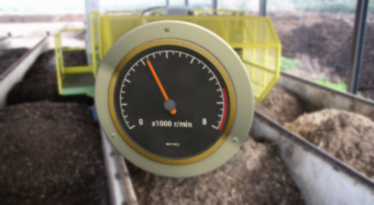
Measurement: 3250 rpm
